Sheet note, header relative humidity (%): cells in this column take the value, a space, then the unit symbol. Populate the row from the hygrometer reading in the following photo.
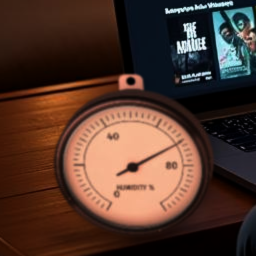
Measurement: 70 %
